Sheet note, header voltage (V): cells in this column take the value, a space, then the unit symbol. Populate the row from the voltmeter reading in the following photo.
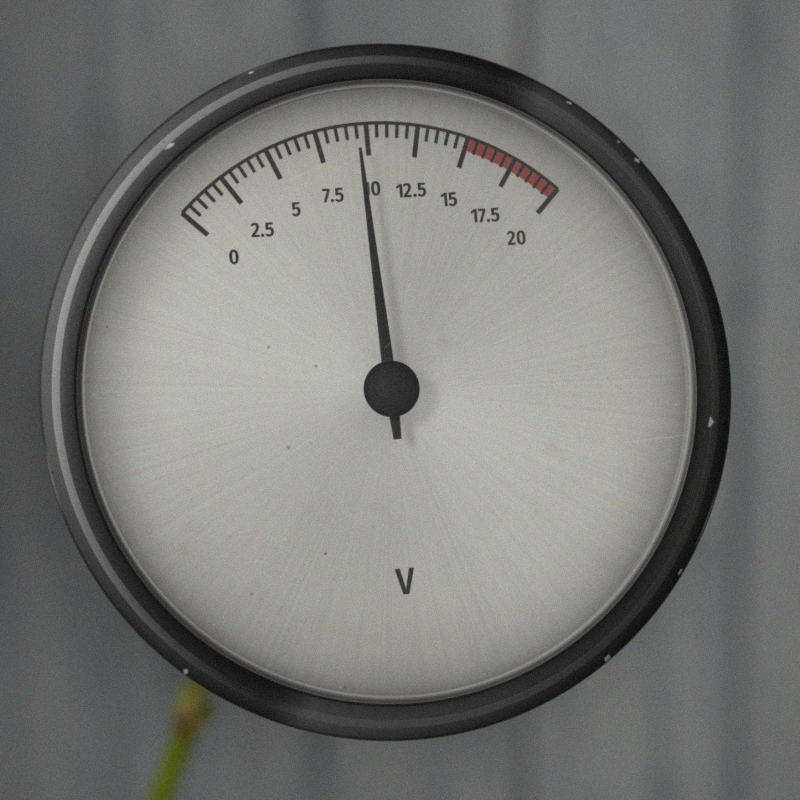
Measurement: 9.5 V
